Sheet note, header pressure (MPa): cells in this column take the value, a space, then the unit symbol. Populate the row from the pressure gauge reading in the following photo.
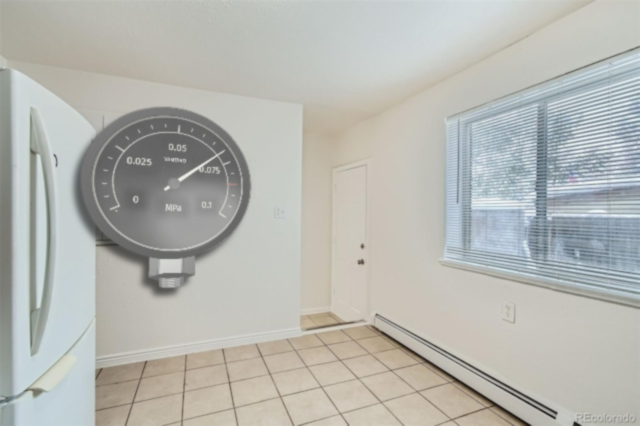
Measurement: 0.07 MPa
